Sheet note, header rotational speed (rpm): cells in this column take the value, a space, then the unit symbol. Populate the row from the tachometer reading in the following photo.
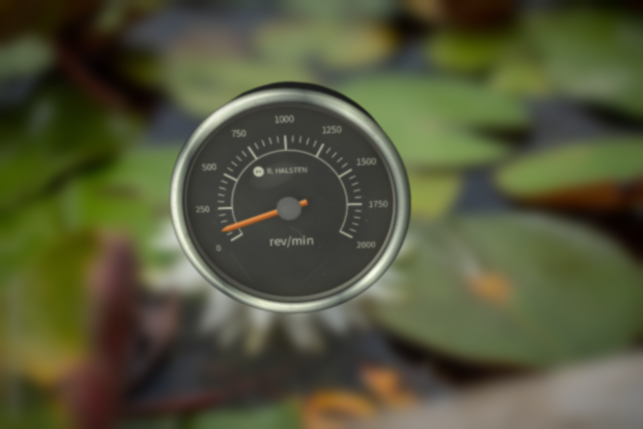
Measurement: 100 rpm
